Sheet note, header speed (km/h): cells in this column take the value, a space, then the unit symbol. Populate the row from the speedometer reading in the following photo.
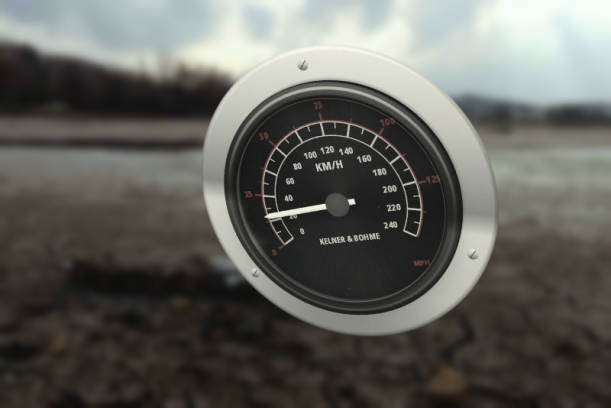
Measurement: 25 km/h
